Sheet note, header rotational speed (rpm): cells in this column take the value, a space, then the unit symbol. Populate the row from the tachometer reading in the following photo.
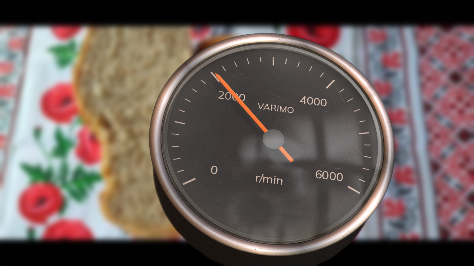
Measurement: 2000 rpm
